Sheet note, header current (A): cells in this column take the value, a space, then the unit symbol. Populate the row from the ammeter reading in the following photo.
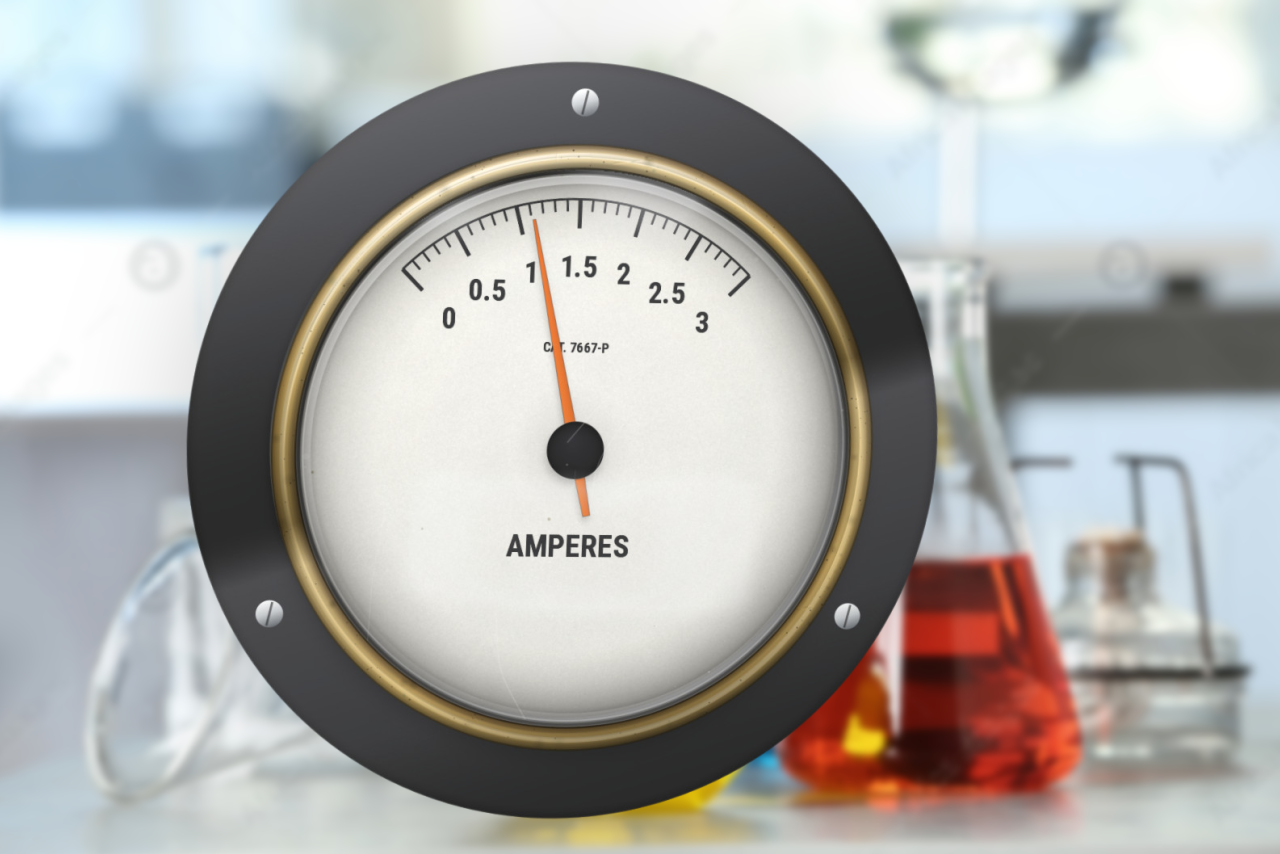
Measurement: 1.1 A
